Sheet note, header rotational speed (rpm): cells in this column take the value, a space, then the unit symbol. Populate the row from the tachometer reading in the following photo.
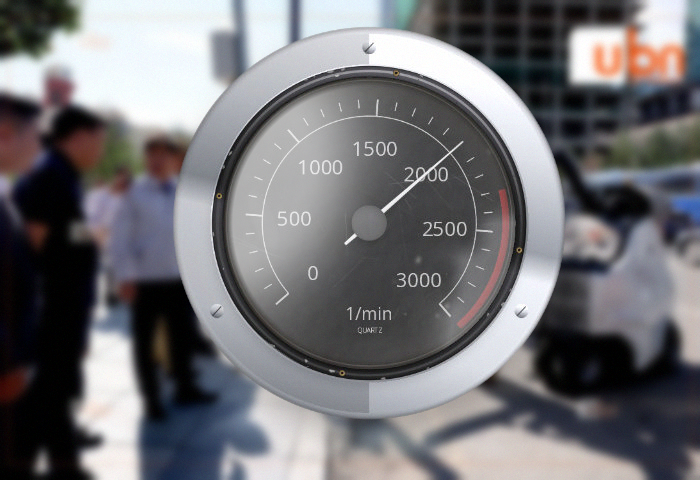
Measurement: 2000 rpm
